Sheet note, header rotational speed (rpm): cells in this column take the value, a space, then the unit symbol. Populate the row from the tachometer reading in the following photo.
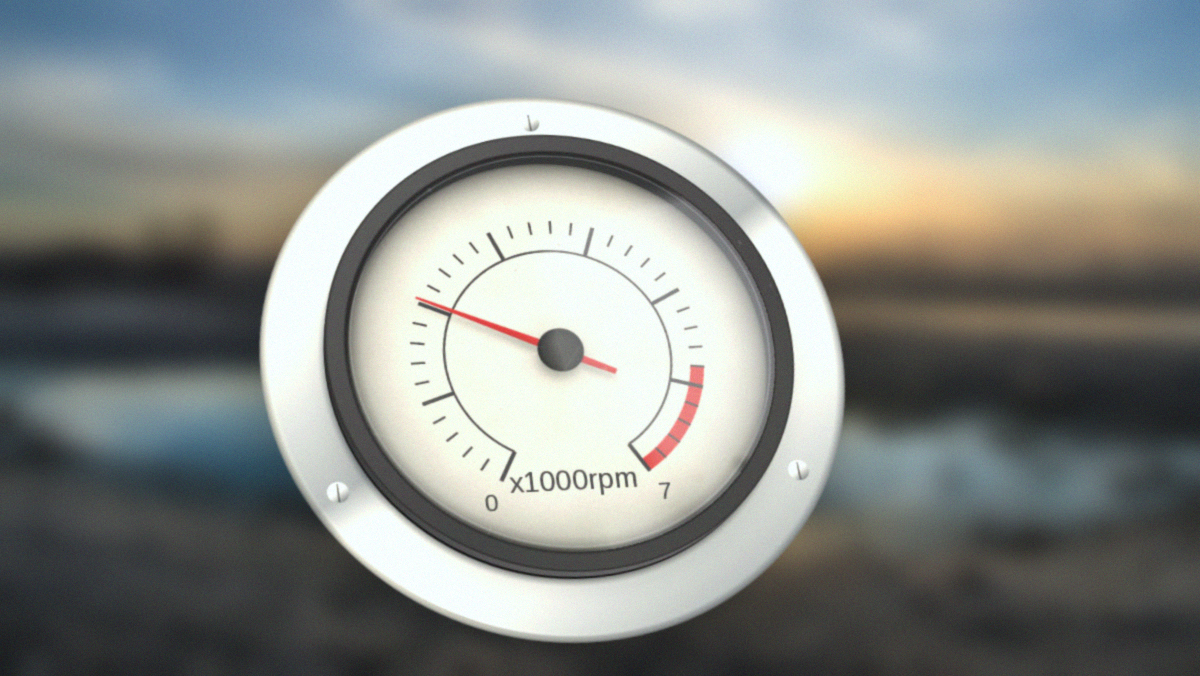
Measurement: 2000 rpm
